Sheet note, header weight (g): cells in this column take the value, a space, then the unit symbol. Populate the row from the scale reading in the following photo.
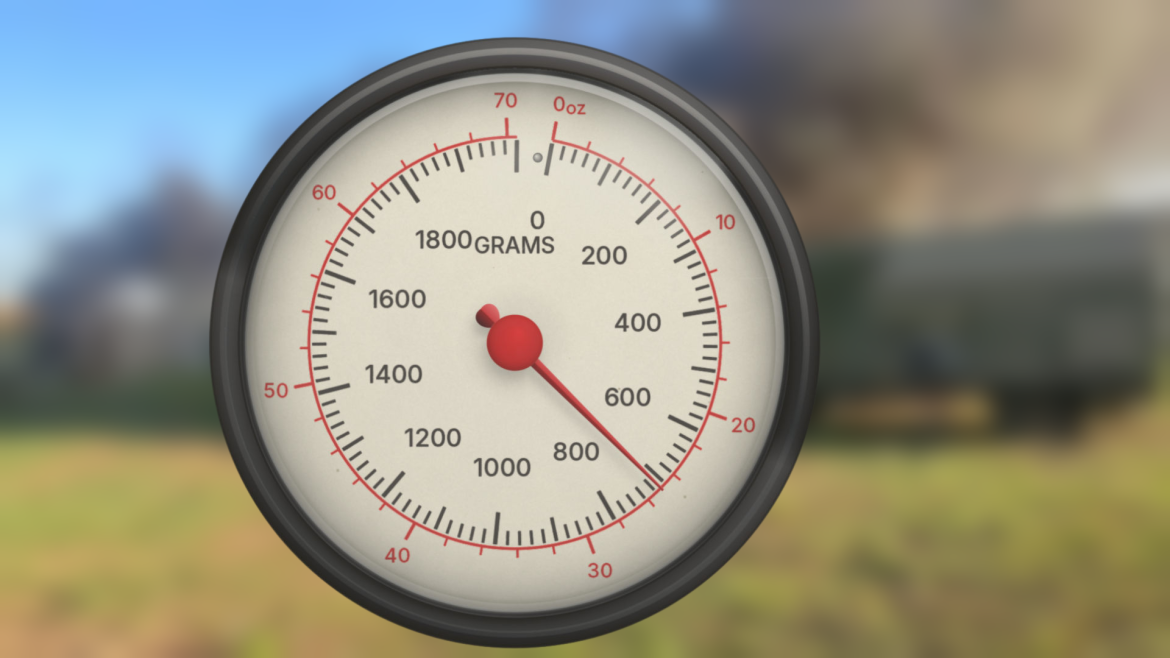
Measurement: 710 g
